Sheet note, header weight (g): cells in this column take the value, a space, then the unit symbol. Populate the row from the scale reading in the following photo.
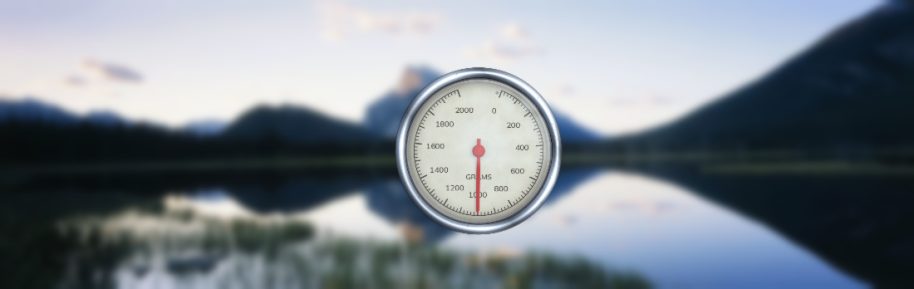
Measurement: 1000 g
